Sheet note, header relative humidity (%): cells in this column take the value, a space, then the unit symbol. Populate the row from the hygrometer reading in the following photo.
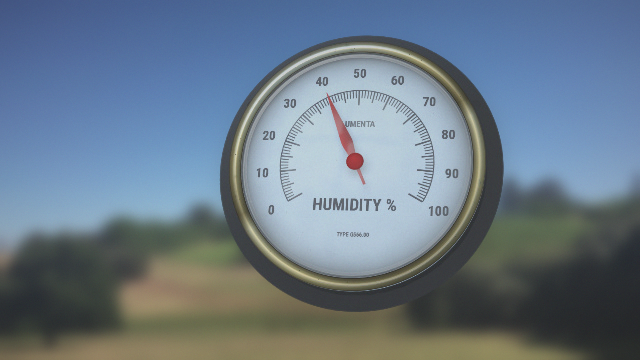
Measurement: 40 %
